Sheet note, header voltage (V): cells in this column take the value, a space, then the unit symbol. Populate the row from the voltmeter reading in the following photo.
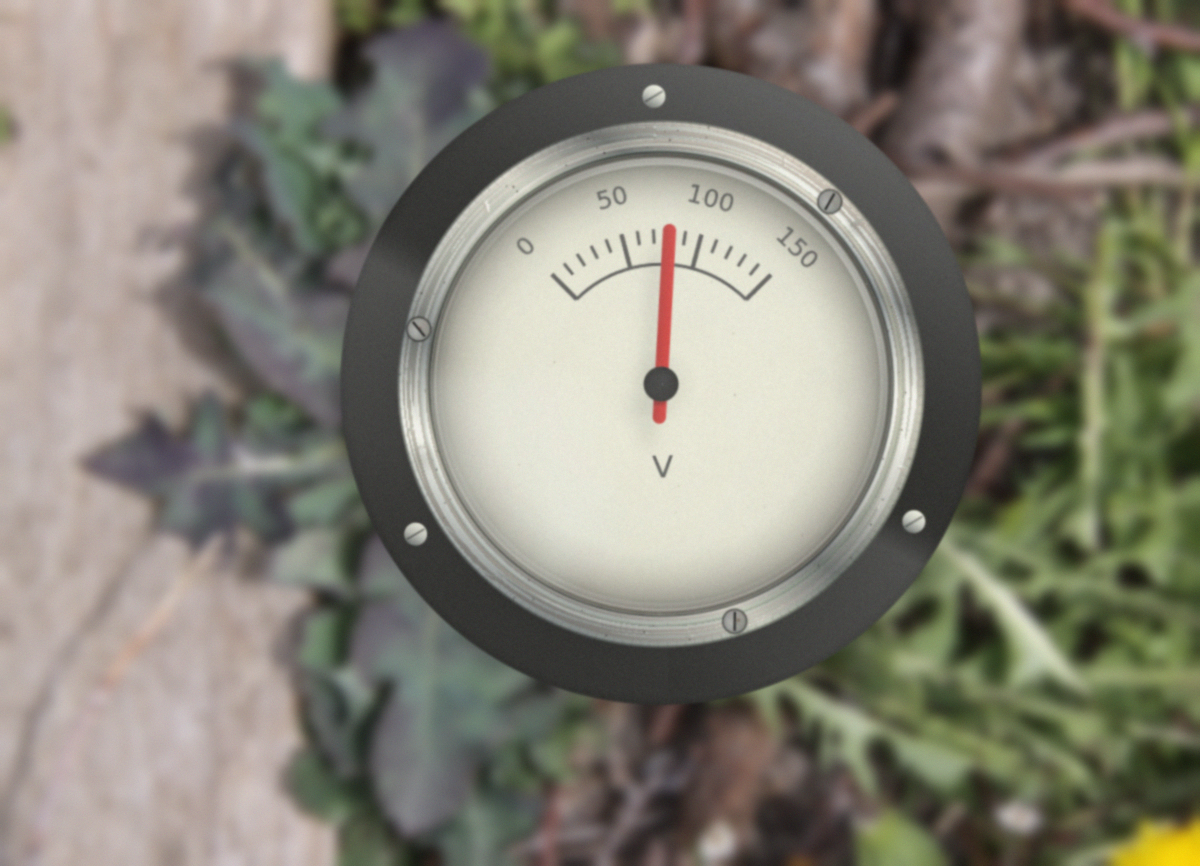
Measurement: 80 V
